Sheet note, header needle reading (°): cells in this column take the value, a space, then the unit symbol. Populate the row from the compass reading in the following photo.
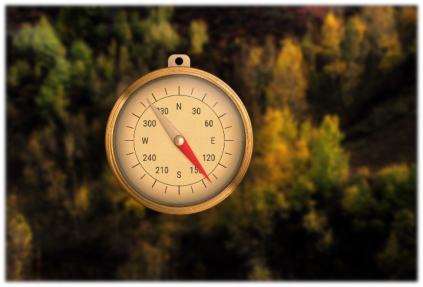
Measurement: 142.5 °
